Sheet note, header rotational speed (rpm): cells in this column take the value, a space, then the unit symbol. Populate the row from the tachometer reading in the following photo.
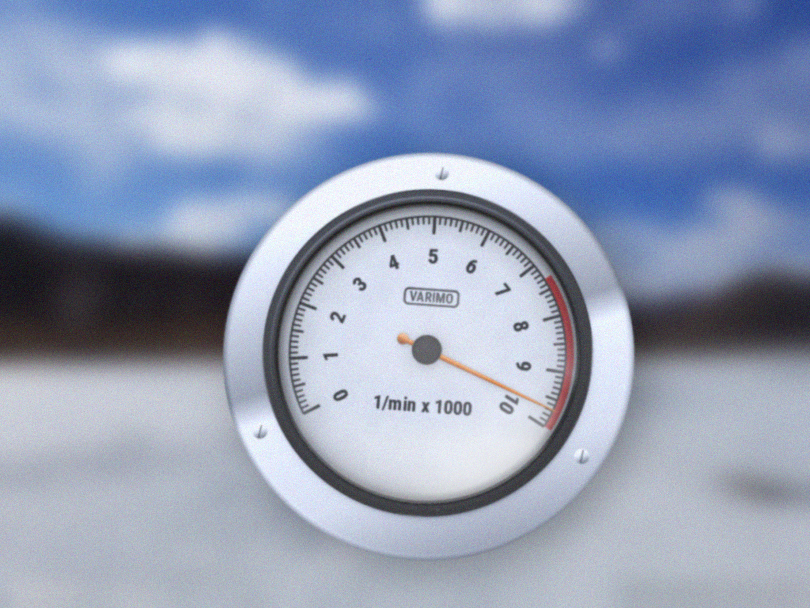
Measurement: 9700 rpm
